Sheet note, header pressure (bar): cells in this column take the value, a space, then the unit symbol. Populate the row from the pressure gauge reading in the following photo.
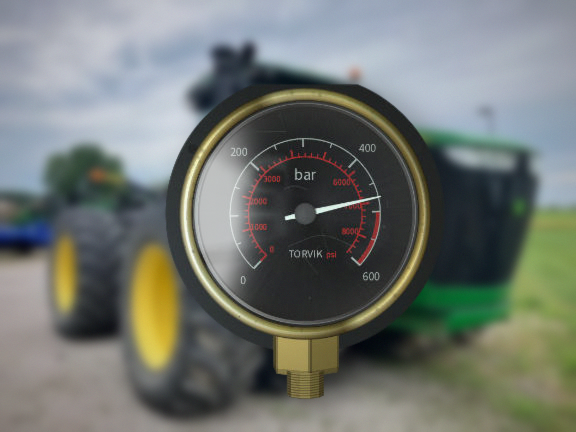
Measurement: 475 bar
